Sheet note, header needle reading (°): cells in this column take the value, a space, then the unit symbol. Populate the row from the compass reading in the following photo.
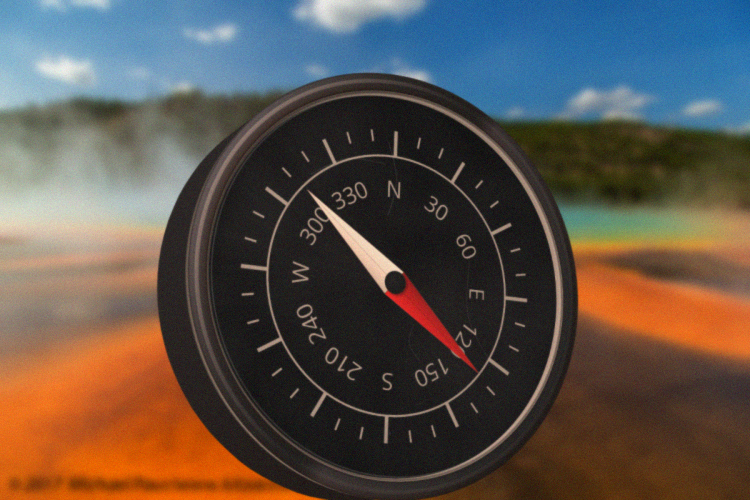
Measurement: 130 °
